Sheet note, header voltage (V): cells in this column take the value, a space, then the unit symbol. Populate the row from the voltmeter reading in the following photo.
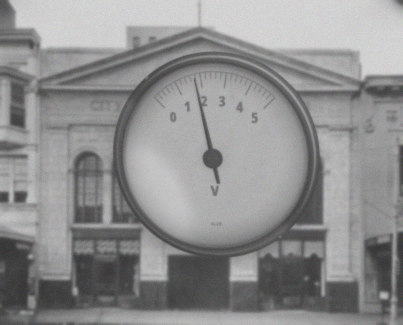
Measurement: 1.8 V
